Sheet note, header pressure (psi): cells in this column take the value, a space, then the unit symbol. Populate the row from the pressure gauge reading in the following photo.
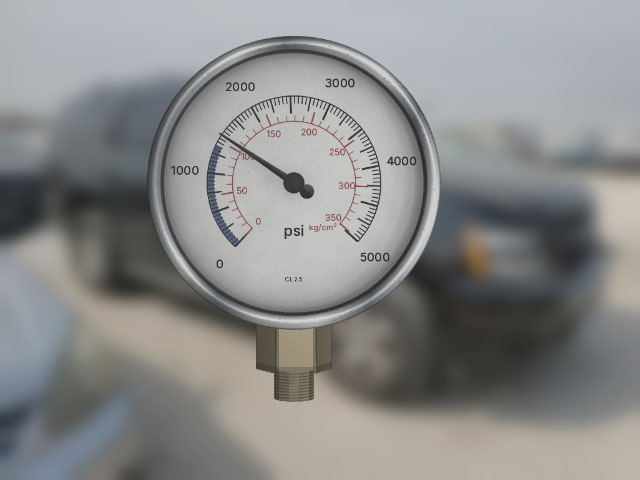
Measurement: 1500 psi
